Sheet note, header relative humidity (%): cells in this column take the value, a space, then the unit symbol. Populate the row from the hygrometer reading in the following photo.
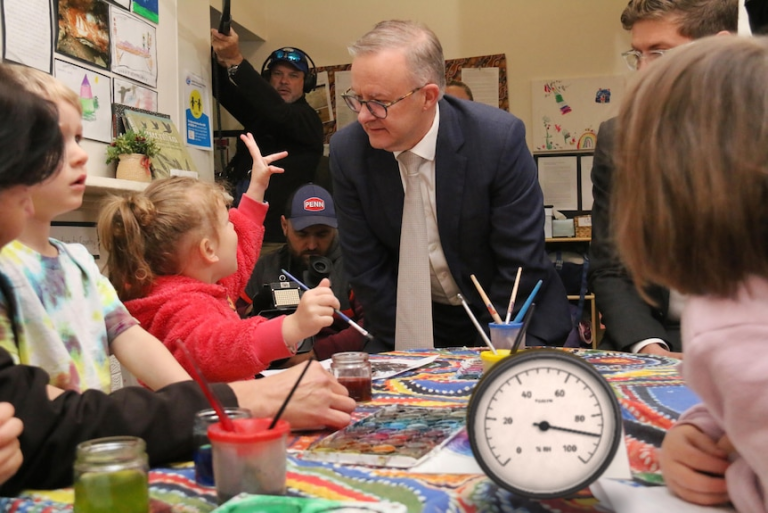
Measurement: 88 %
